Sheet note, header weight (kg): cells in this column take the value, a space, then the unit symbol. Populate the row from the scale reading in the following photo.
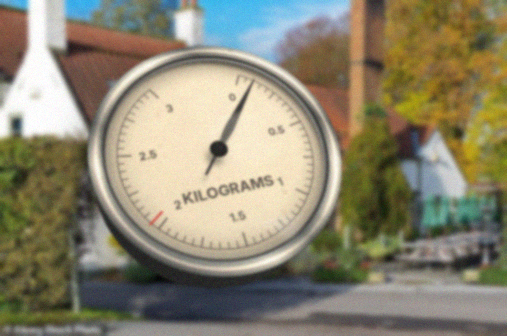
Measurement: 0.1 kg
